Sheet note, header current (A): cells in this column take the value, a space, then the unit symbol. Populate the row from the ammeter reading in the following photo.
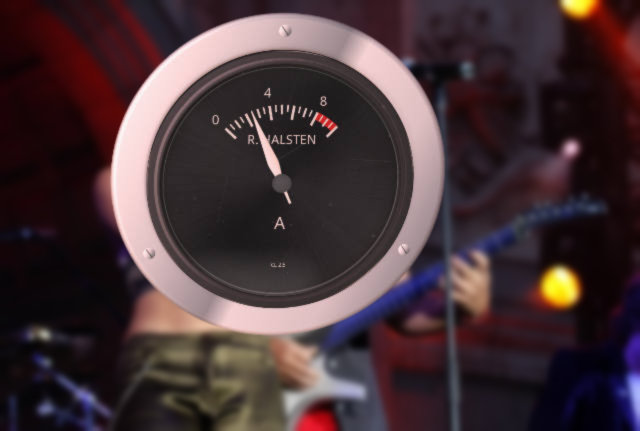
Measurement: 2.5 A
